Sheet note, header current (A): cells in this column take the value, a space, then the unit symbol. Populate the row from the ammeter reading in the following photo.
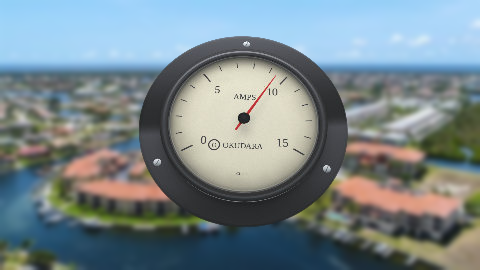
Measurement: 9.5 A
